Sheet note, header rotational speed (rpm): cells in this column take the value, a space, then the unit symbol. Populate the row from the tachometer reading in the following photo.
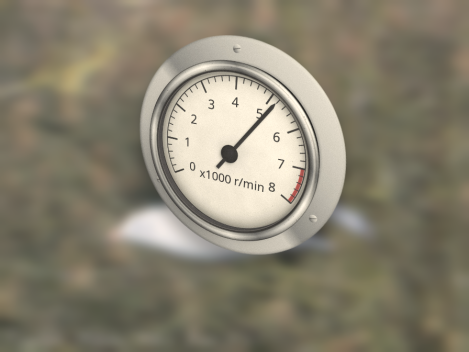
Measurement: 5200 rpm
